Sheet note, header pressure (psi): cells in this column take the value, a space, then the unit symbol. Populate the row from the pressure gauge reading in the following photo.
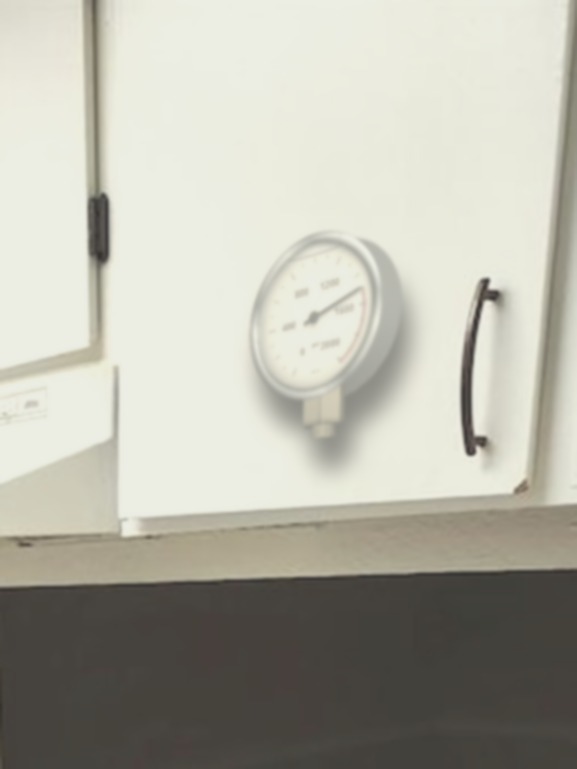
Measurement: 1500 psi
